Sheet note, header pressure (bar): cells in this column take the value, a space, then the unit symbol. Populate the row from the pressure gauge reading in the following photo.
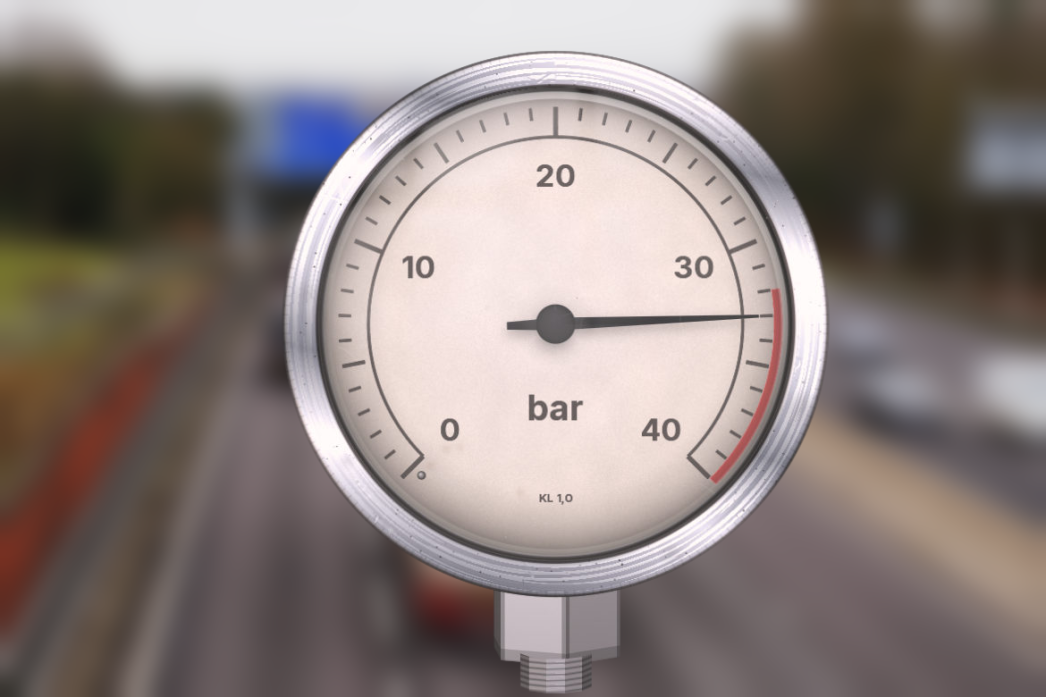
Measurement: 33 bar
